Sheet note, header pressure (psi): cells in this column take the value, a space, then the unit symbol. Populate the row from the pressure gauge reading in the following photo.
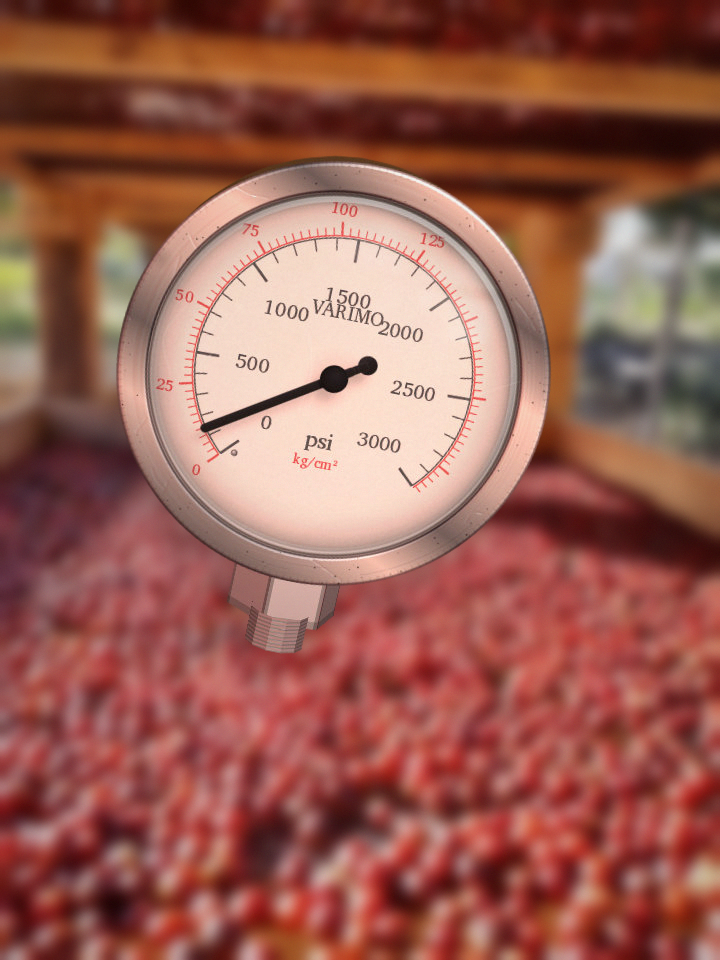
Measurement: 150 psi
